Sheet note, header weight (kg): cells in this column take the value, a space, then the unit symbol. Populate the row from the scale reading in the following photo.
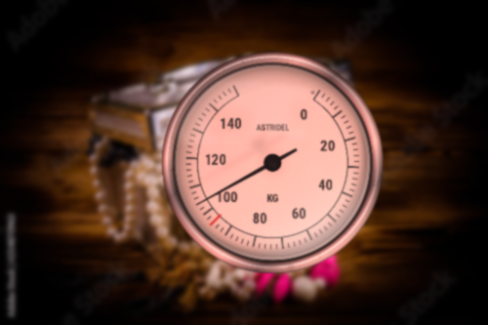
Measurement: 104 kg
